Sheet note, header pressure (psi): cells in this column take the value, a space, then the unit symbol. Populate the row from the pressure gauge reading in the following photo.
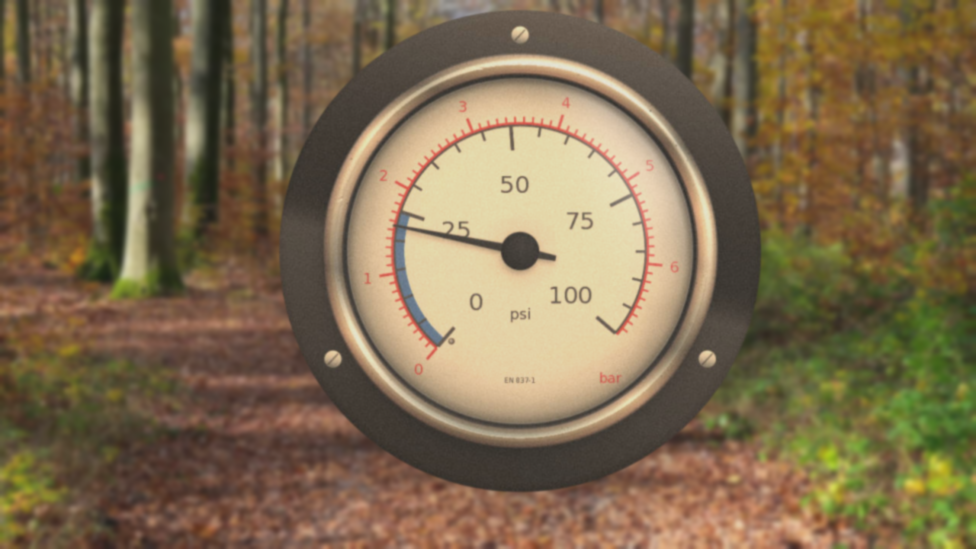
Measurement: 22.5 psi
